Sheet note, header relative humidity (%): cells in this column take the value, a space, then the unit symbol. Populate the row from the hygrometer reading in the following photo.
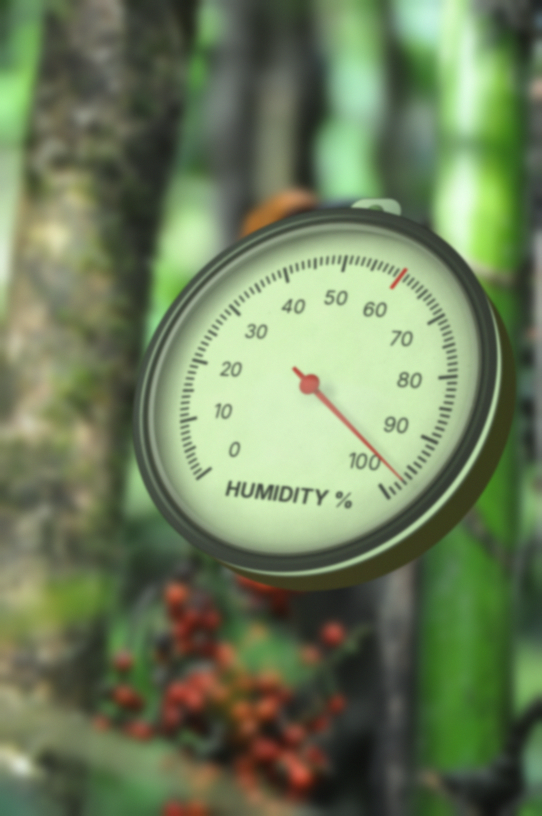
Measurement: 97 %
